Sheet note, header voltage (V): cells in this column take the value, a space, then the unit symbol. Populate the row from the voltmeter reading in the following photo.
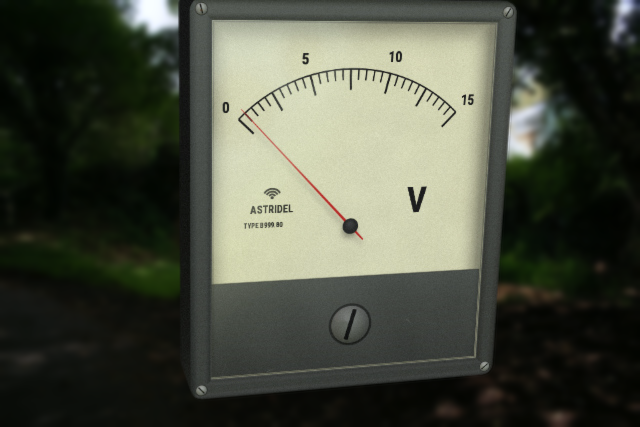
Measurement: 0.5 V
